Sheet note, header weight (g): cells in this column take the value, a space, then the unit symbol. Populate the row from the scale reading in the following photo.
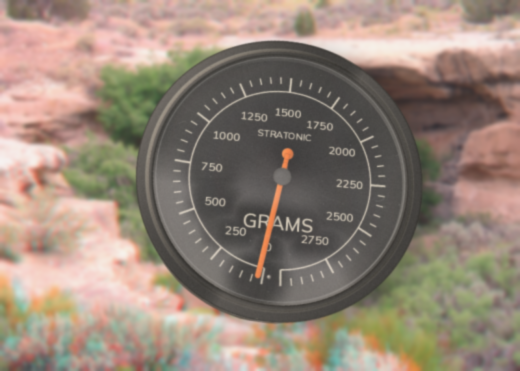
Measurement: 25 g
